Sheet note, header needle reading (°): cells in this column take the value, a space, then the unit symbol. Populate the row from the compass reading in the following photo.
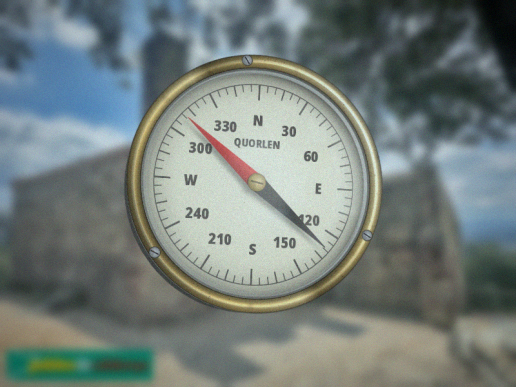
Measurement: 310 °
